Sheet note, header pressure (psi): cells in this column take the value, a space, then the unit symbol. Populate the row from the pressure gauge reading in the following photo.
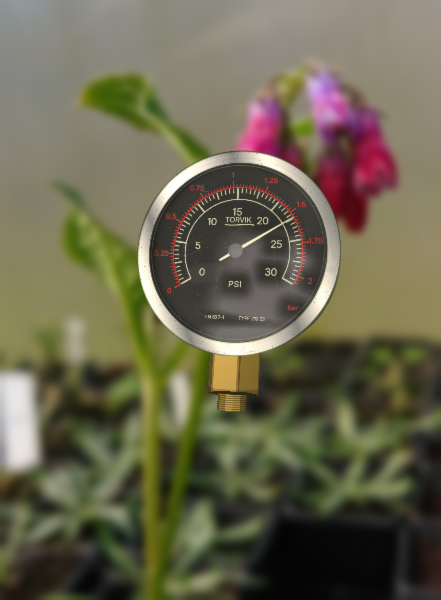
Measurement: 22.5 psi
